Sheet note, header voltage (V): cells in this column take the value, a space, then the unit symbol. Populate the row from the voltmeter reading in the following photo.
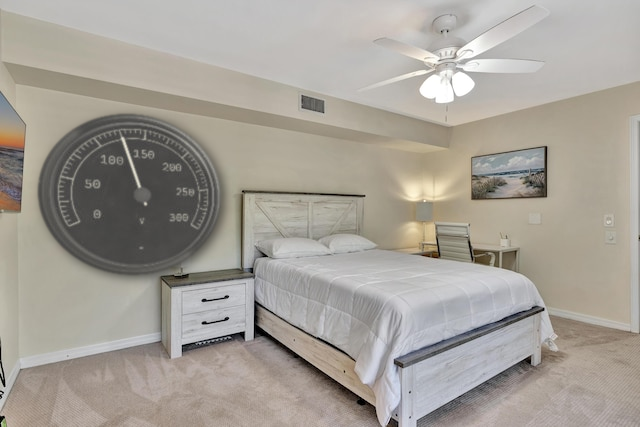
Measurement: 125 V
